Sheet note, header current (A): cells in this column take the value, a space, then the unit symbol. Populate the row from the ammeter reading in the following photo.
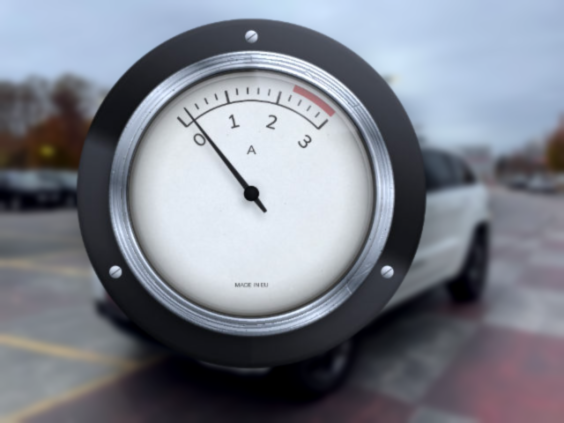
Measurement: 0.2 A
